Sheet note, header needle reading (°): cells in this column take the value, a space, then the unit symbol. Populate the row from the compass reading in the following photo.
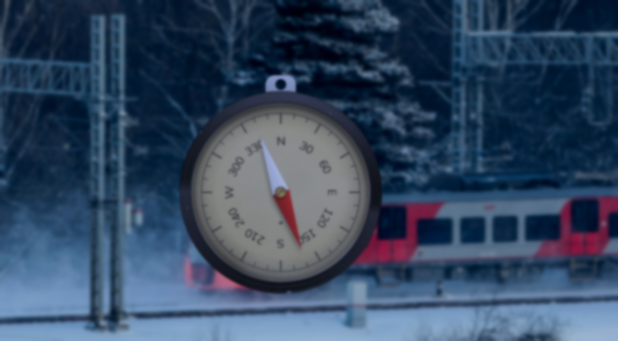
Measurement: 160 °
